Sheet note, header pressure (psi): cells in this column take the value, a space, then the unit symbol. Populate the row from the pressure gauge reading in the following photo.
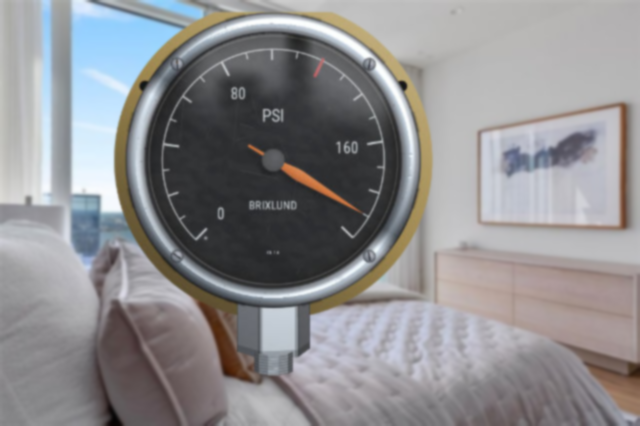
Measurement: 190 psi
